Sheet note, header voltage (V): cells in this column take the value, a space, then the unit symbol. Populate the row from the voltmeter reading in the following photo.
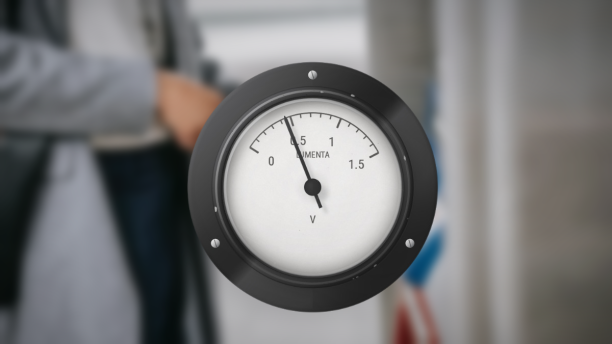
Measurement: 0.45 V
